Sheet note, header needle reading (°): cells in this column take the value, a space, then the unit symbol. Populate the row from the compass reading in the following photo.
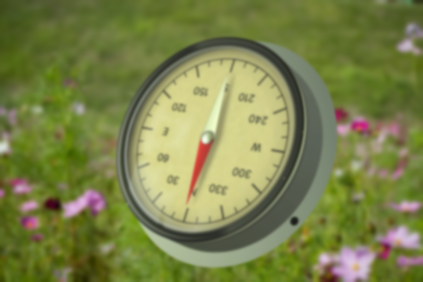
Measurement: 0 °
